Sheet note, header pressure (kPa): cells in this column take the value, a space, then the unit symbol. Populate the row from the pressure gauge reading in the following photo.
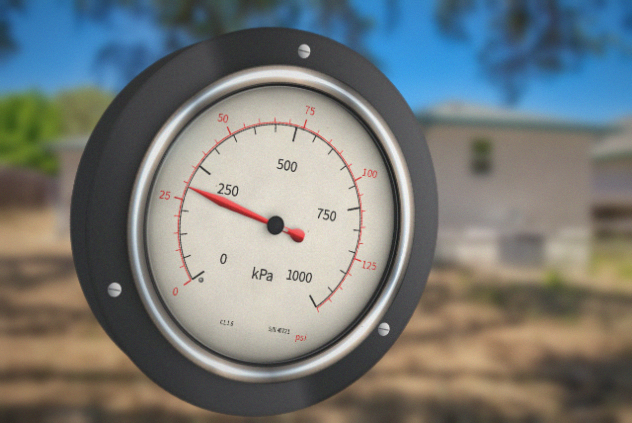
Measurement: 200 kPa
